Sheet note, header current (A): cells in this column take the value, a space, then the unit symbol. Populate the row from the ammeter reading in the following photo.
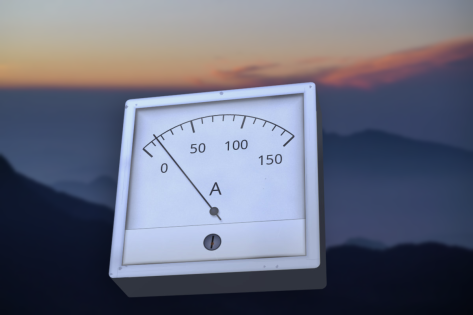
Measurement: 15 A
